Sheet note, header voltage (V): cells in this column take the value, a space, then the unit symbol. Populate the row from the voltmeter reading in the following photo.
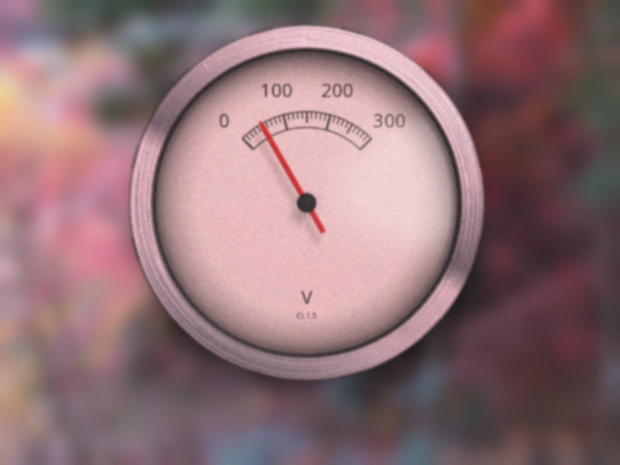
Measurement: 50 V
